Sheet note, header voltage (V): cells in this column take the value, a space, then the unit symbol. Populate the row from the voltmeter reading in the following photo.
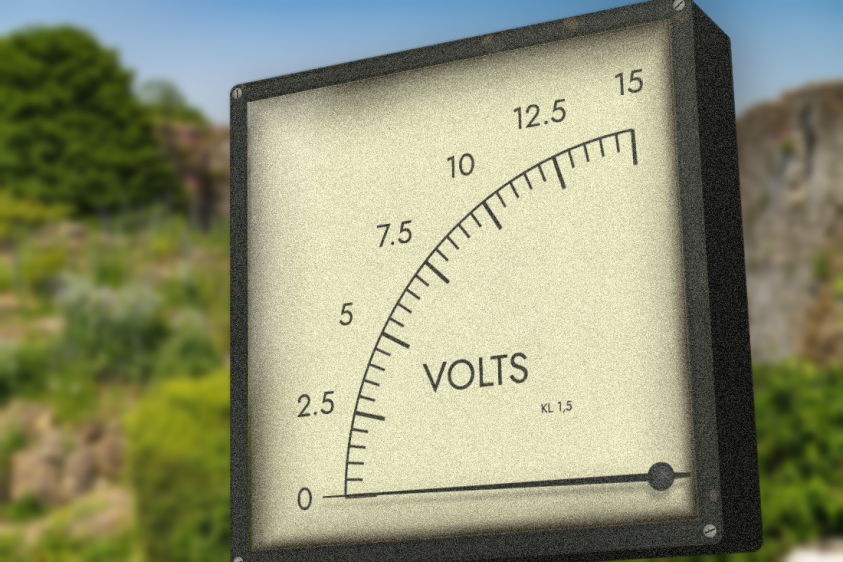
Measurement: 0 V
